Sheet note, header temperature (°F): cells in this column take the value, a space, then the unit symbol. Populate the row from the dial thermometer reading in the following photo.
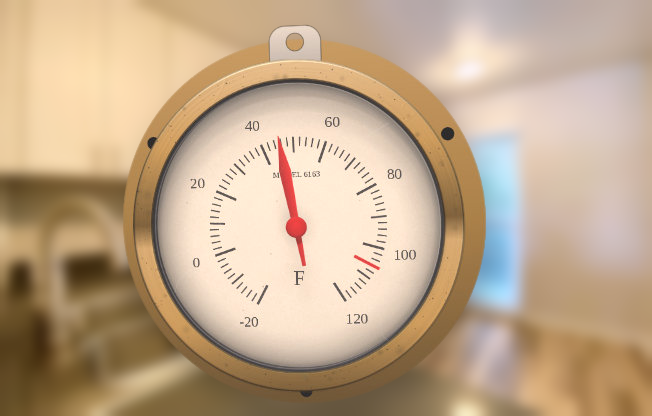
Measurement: 46 °F
